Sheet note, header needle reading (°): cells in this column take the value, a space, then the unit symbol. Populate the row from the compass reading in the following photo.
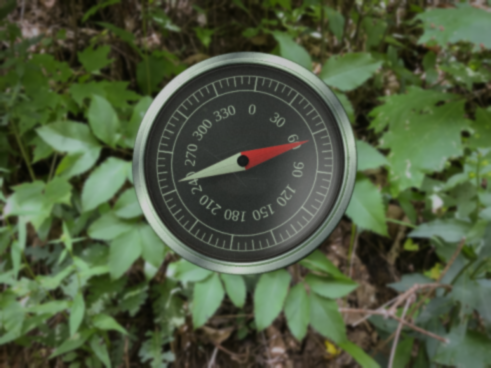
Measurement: 65 °
